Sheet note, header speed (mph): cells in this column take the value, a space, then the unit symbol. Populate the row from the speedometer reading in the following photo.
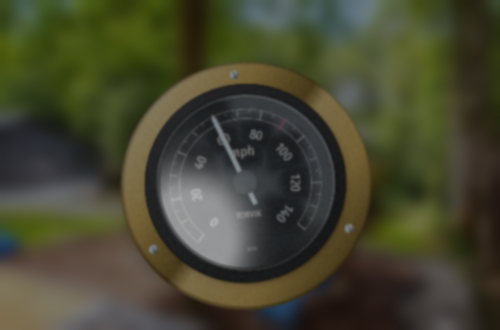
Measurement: 60 mph
